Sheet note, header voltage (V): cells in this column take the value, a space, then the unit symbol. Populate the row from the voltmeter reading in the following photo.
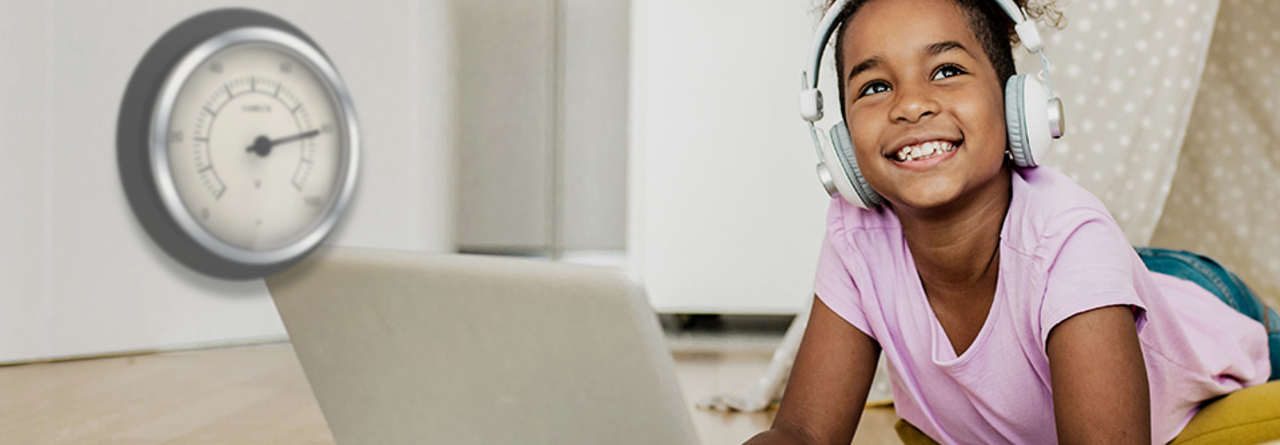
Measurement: 80 V
